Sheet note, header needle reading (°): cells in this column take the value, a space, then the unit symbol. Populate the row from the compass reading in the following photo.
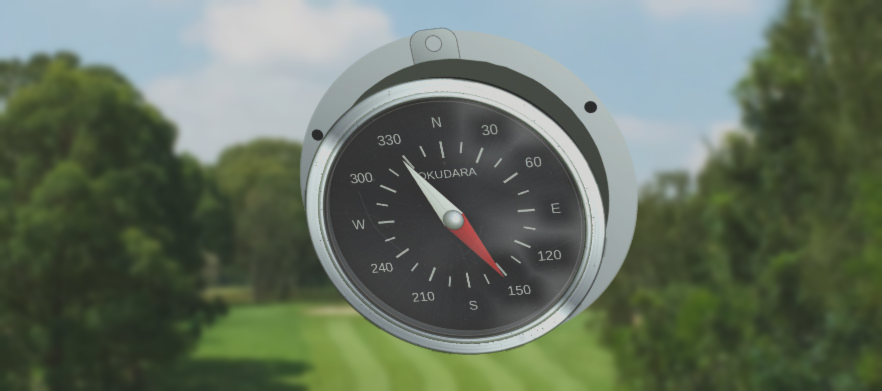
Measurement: 150 °
